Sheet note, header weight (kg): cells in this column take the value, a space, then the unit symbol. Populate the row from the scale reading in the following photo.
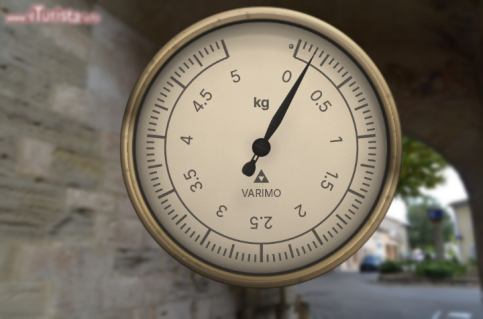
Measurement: 0.15 kg
